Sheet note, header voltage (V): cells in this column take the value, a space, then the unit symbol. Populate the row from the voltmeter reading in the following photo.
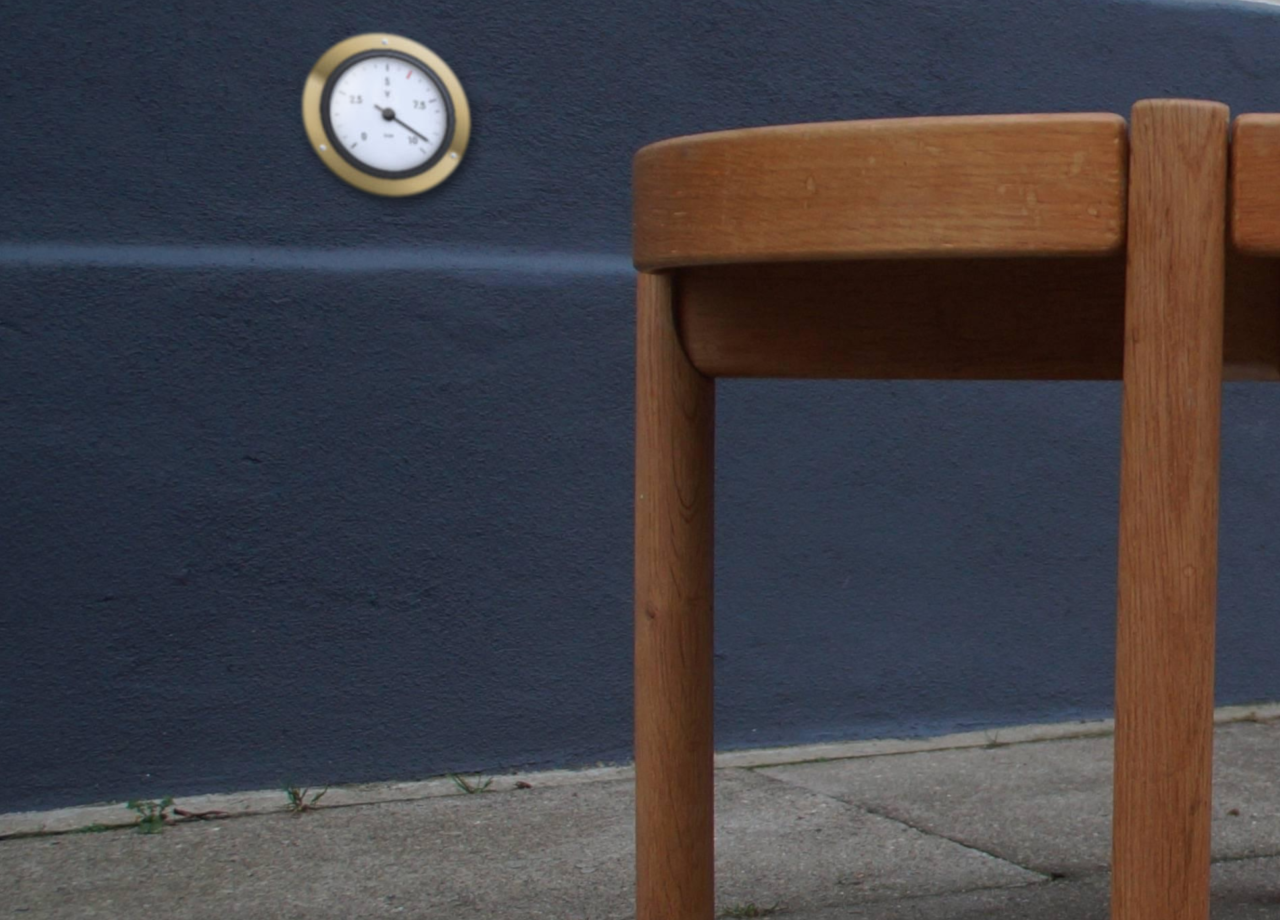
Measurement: 9.5 V
